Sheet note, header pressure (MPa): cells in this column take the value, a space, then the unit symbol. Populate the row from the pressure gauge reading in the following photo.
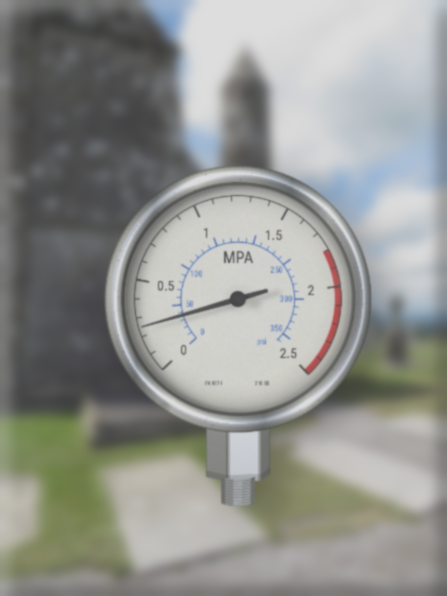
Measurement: 0.25 MPa
